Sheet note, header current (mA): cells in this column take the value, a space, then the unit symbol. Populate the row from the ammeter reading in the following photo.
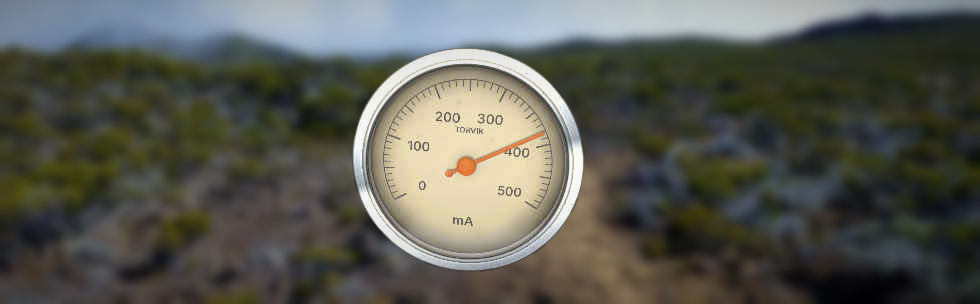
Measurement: 380 mA
